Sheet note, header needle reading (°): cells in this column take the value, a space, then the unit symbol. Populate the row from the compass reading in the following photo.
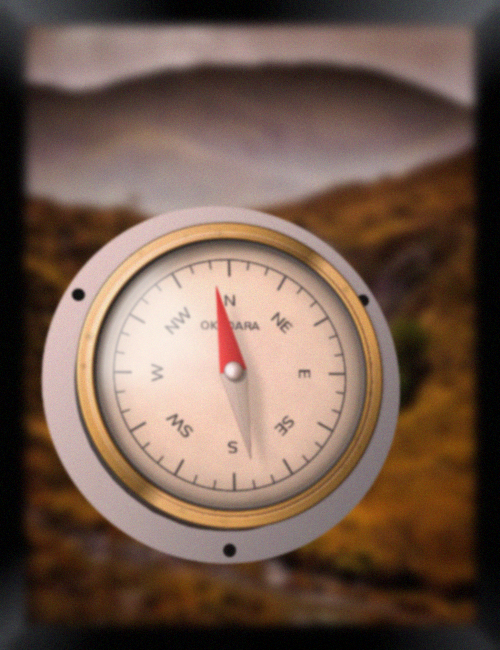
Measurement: 350 °
